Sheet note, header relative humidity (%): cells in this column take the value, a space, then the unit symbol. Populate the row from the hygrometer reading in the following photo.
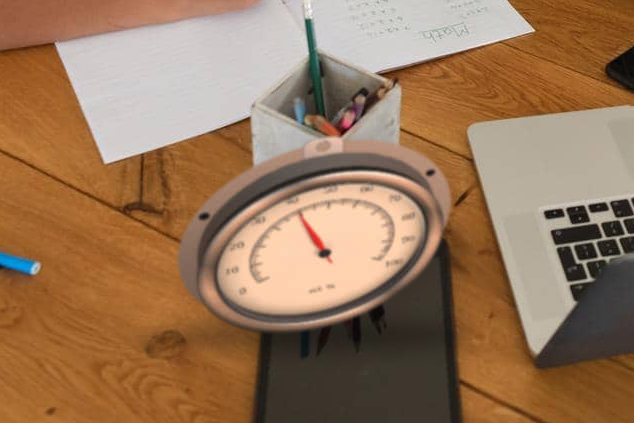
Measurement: 40 %
